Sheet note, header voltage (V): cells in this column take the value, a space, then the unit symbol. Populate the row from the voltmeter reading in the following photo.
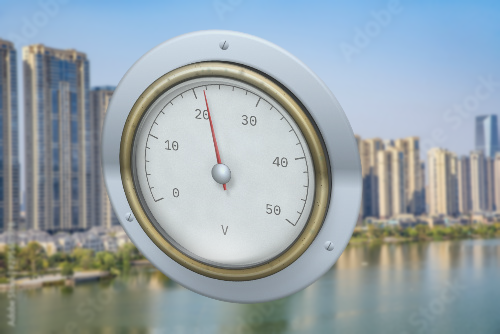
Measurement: 22 V
